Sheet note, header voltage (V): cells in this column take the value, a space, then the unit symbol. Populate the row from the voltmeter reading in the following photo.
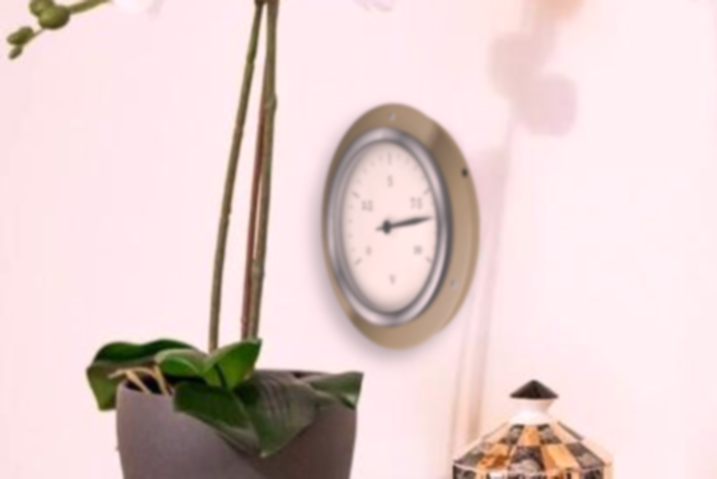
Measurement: 8.5 V
